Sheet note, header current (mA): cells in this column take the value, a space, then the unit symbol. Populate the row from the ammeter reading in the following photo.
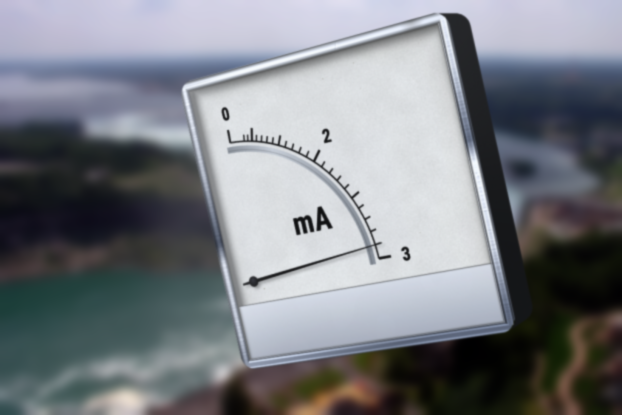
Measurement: 2.9 mA
